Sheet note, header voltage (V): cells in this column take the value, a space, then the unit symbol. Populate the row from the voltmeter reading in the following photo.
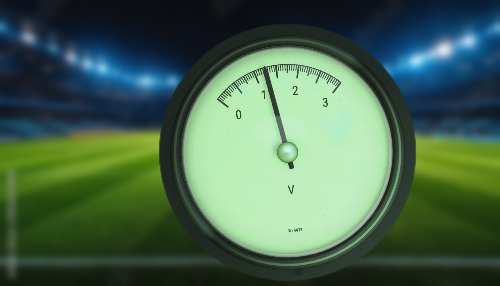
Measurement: 1.25 V
